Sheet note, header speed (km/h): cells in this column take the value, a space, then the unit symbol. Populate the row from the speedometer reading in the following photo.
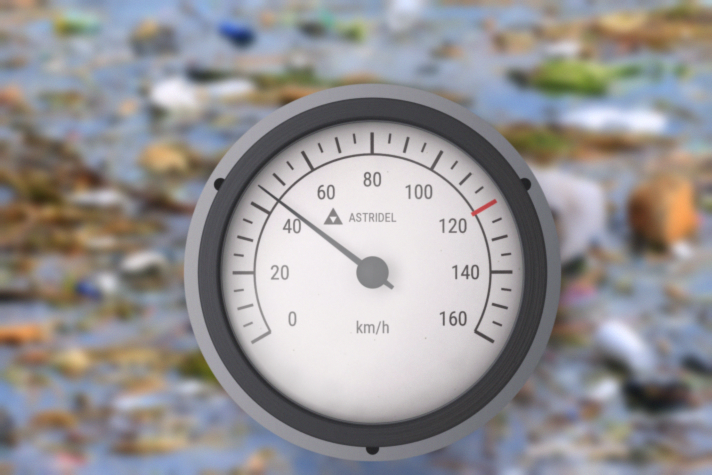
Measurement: 45 km/h
